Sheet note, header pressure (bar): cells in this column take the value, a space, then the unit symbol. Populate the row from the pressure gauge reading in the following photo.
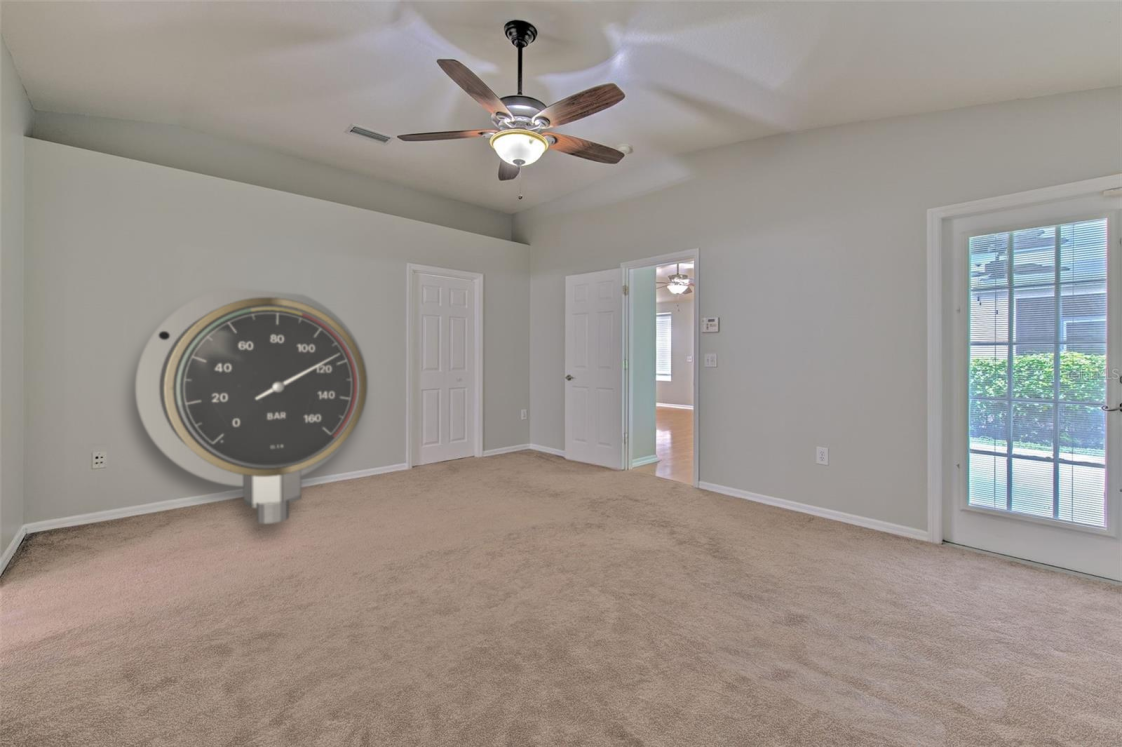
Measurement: 115 bar
